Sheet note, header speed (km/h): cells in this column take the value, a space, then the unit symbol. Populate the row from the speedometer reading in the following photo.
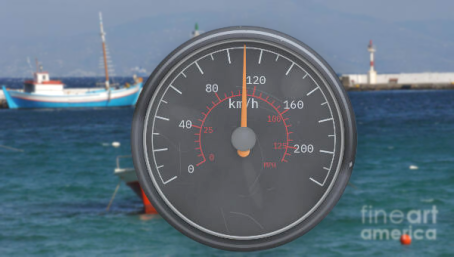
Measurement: 110 km/h
